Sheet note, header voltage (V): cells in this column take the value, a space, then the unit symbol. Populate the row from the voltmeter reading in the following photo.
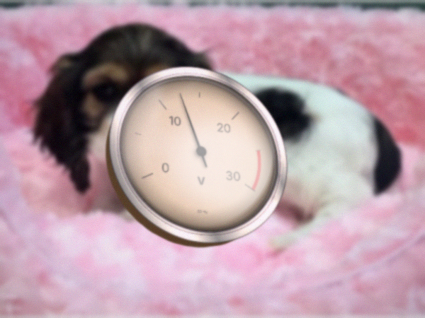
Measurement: 12.5 V
